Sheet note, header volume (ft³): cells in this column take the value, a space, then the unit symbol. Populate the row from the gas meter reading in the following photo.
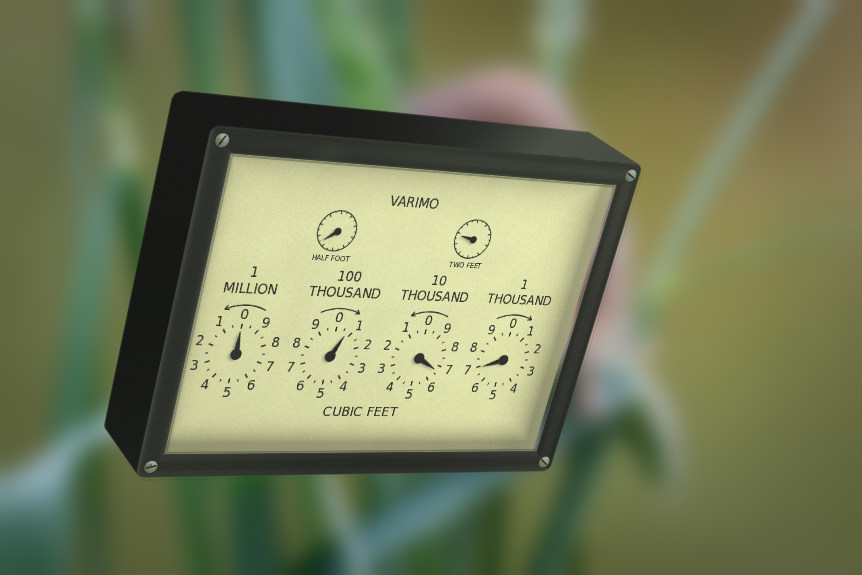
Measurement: 6700 ft³
